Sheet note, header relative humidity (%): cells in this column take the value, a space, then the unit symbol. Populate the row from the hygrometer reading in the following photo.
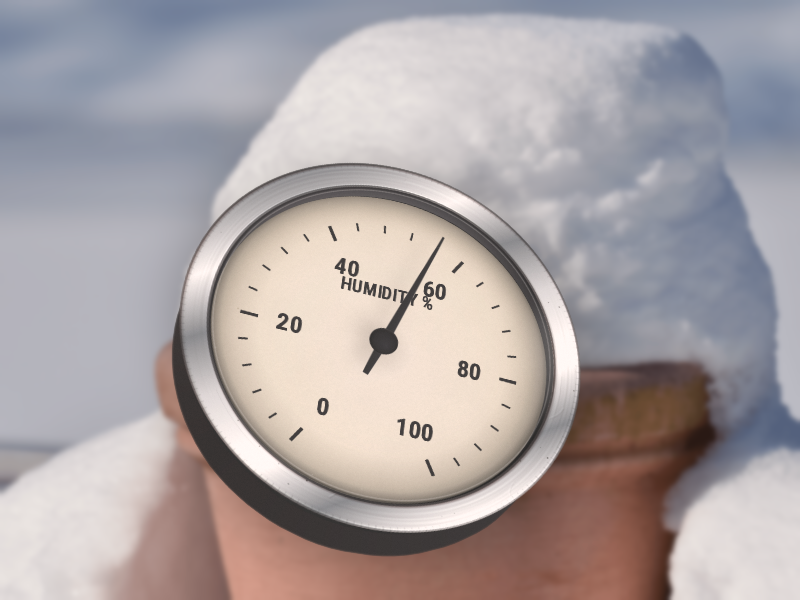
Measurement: 56 %
